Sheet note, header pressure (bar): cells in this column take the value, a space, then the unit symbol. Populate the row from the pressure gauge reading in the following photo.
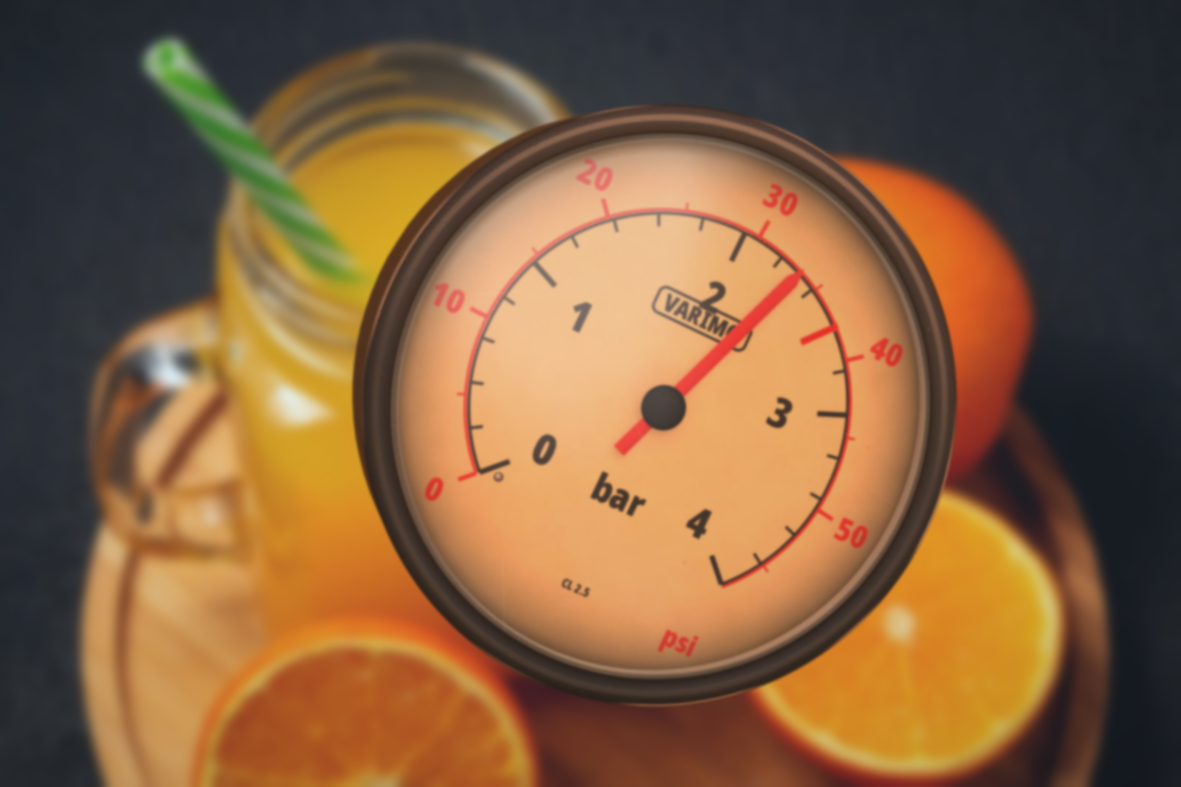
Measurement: 2.3 bar
